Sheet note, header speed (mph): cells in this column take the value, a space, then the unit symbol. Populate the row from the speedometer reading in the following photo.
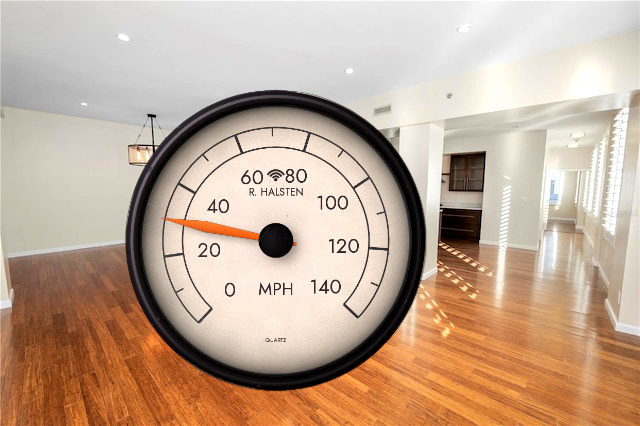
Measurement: 30 mph
